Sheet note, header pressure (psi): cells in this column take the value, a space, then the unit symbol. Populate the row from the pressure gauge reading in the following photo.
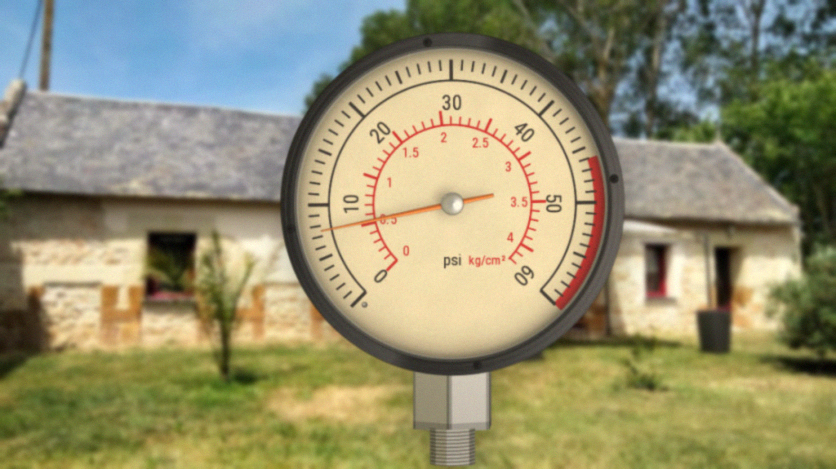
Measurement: 7.5 psi
